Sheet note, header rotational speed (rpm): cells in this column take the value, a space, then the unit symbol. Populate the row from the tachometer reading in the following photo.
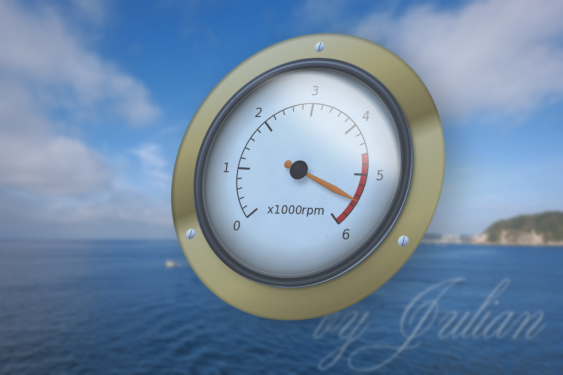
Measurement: 5500 rpm
